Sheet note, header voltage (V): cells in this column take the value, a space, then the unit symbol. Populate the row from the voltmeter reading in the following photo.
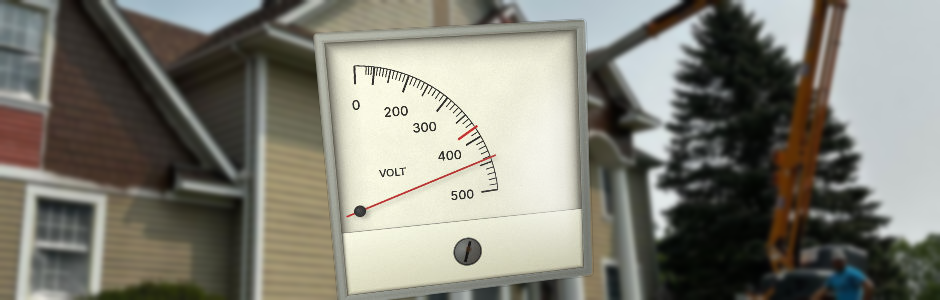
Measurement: 440 V
